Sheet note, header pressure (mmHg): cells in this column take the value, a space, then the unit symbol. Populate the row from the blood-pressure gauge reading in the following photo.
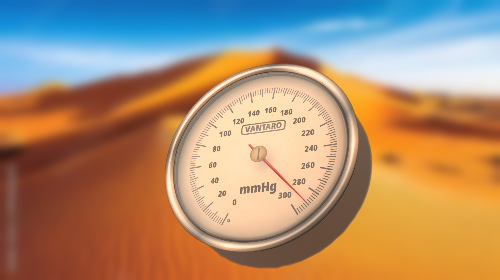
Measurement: 290 mmHg
